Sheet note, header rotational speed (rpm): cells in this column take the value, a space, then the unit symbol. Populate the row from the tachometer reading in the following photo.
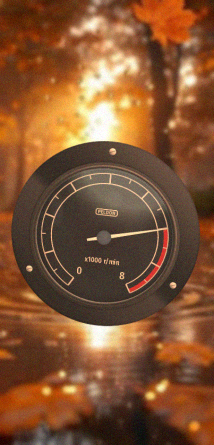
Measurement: 6000 rpm
